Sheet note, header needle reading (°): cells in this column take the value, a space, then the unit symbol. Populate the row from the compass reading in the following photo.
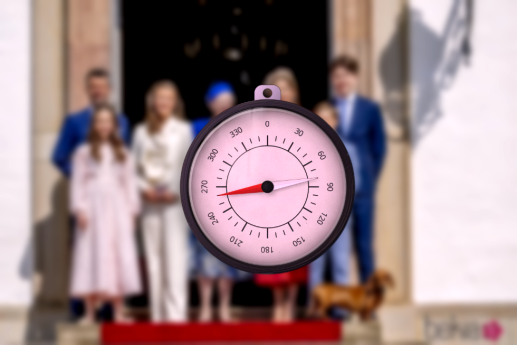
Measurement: 260 °
